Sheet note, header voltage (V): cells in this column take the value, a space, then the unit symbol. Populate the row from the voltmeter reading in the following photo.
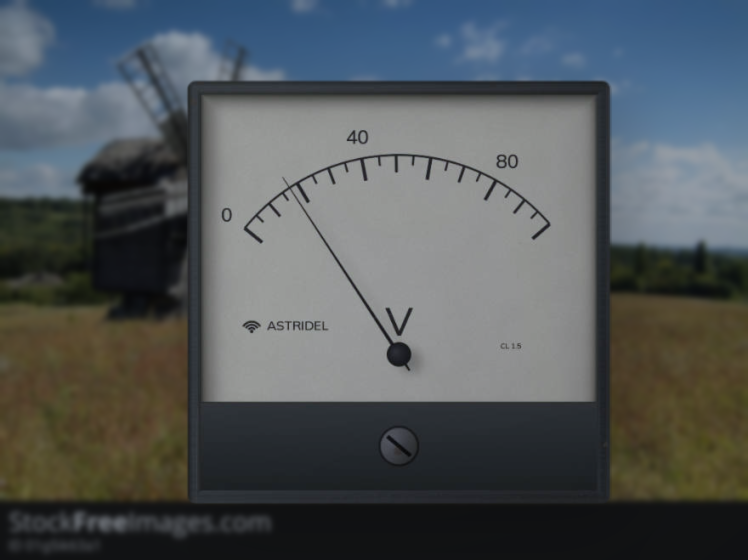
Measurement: 17.5 V
